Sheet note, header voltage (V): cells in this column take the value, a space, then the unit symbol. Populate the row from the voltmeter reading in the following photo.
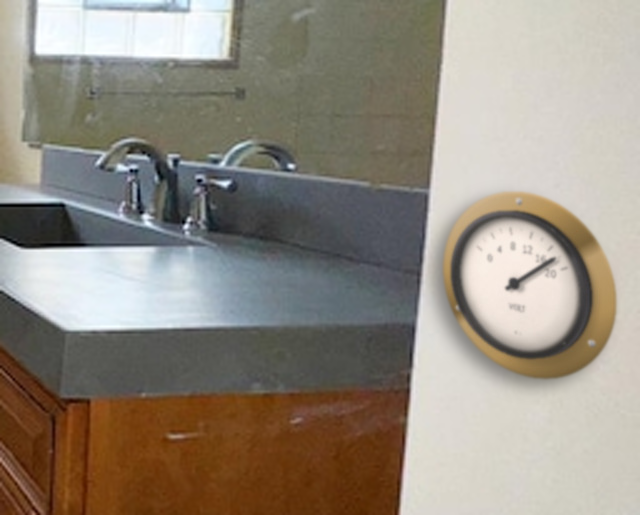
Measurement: 18 V
